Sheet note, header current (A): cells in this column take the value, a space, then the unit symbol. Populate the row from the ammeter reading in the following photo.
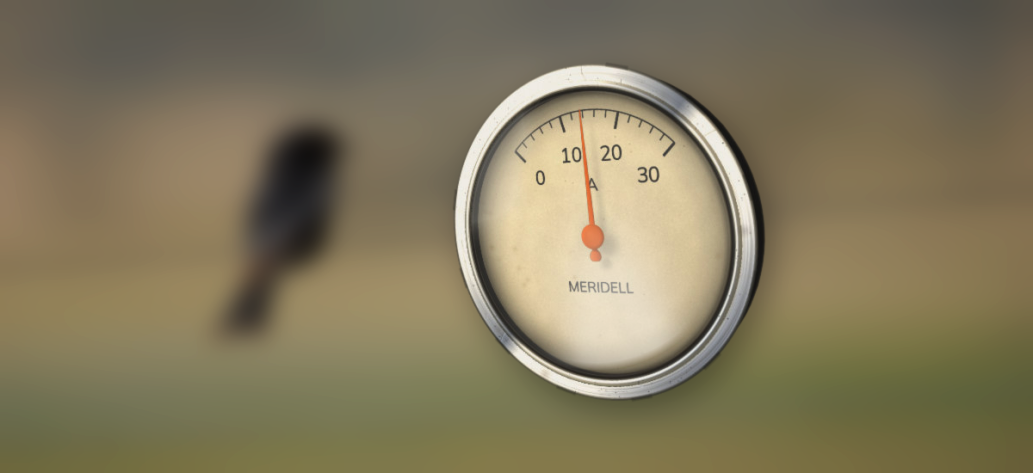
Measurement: 14 A
